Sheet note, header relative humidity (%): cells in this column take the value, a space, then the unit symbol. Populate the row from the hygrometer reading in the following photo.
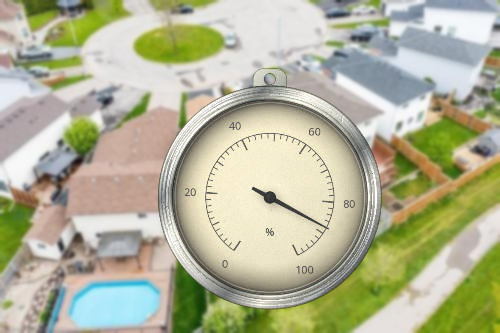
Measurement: 88 %
